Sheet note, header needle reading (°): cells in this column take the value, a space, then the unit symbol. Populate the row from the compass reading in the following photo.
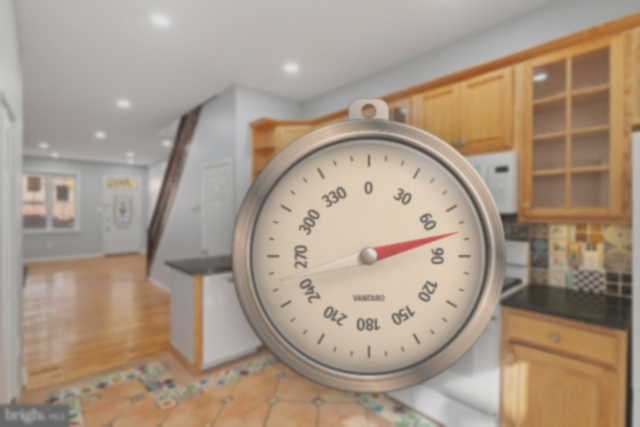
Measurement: 75 °
